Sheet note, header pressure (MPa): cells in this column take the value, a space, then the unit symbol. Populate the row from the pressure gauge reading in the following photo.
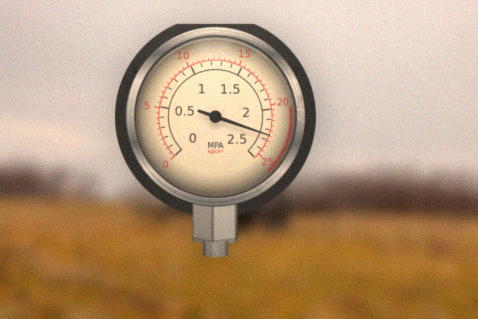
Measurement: 2.25 MPa
